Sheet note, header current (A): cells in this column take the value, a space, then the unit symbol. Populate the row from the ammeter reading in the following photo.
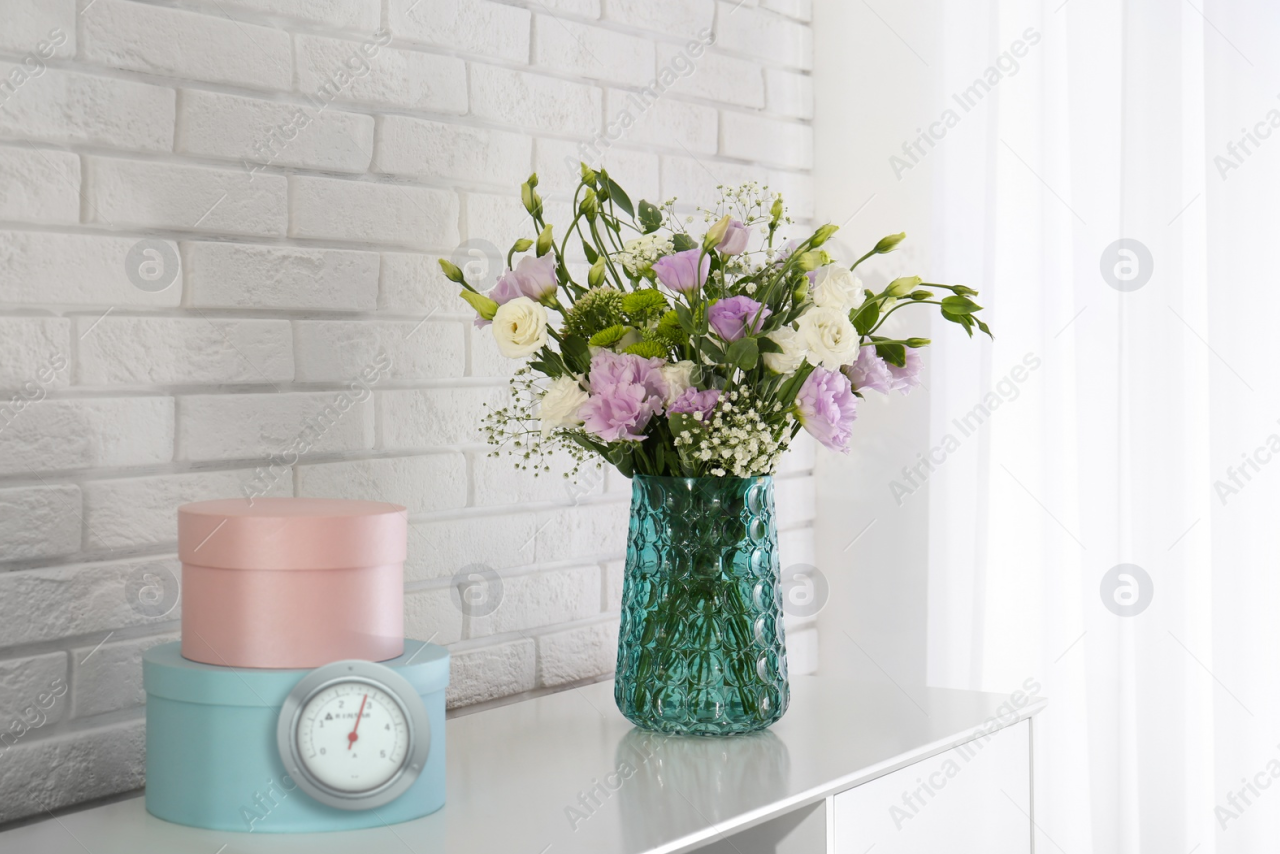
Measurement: 2.8 A
